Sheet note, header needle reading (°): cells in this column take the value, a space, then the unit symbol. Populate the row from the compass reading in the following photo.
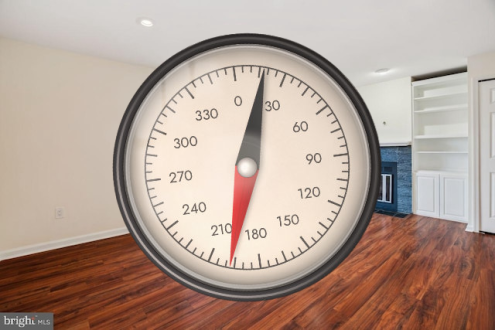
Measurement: 197.5 °
